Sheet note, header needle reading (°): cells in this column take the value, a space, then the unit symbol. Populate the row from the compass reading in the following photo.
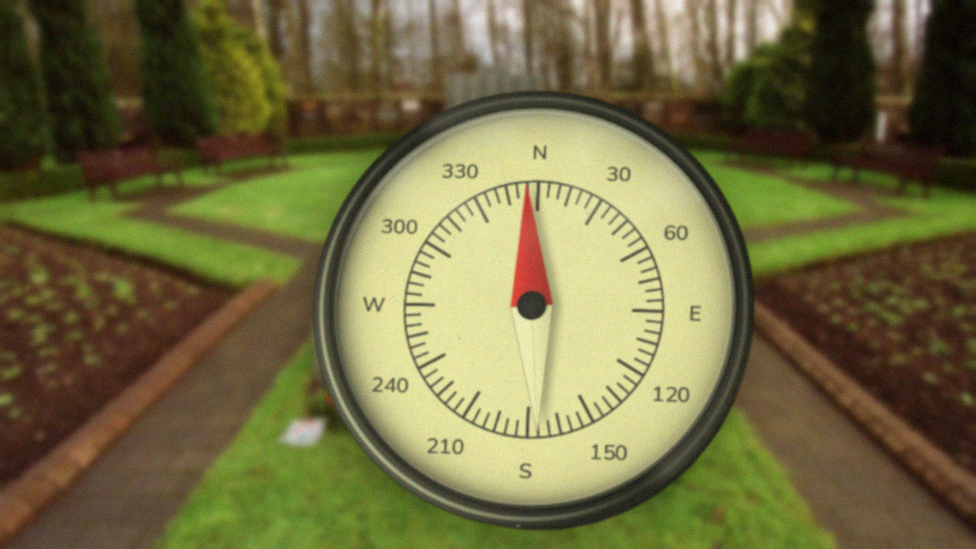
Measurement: 355 °
